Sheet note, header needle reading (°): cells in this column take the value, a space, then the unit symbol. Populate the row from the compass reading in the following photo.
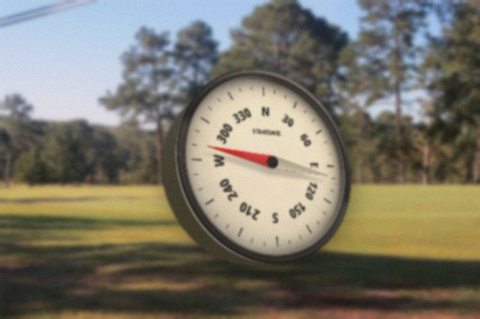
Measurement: 280 °
